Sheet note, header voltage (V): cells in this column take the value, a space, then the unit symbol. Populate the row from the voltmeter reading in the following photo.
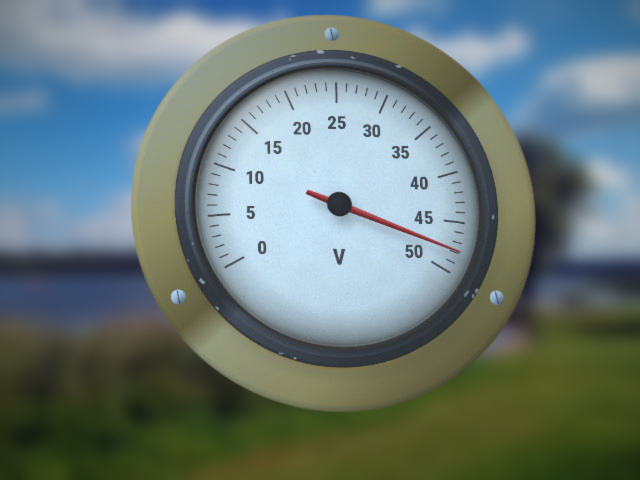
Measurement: 48 V
